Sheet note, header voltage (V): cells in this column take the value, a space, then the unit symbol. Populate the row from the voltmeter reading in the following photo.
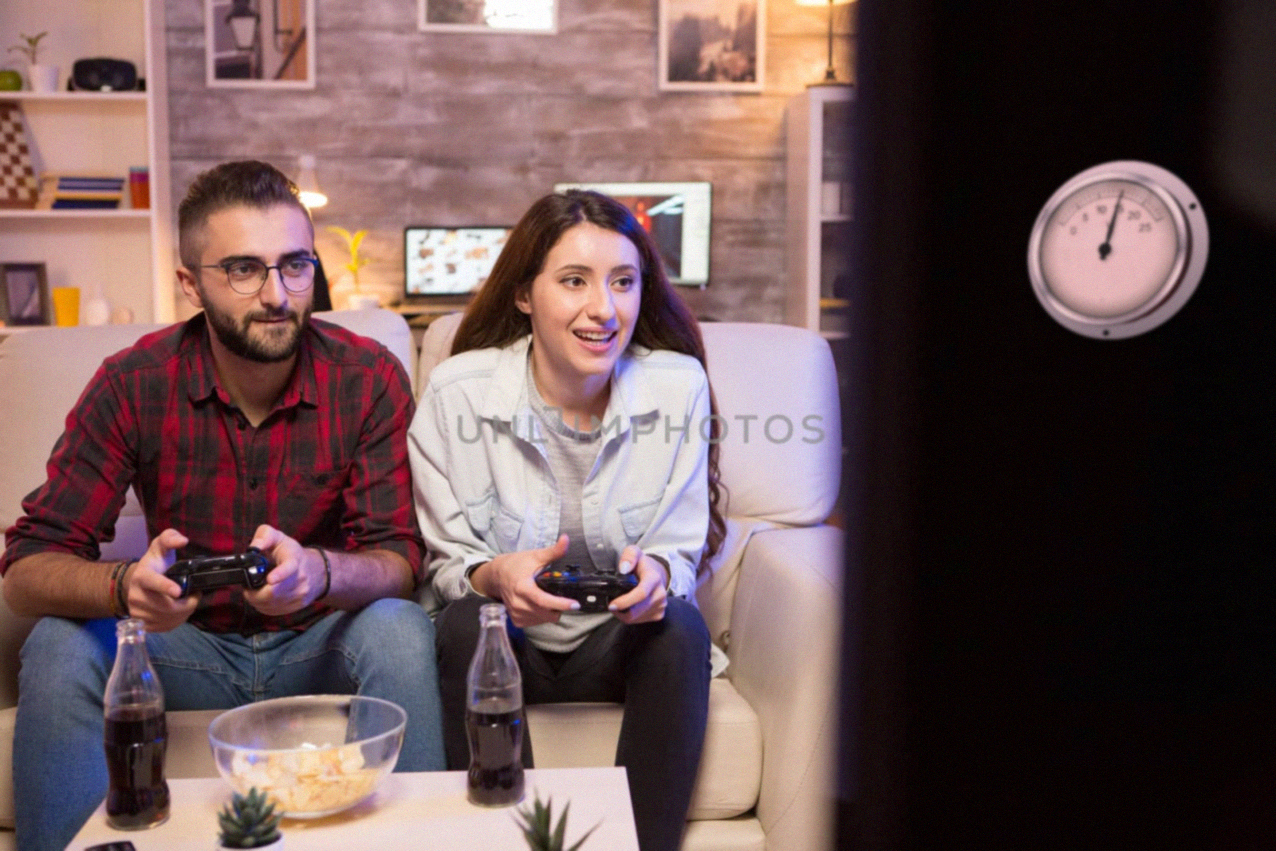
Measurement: 15 V
